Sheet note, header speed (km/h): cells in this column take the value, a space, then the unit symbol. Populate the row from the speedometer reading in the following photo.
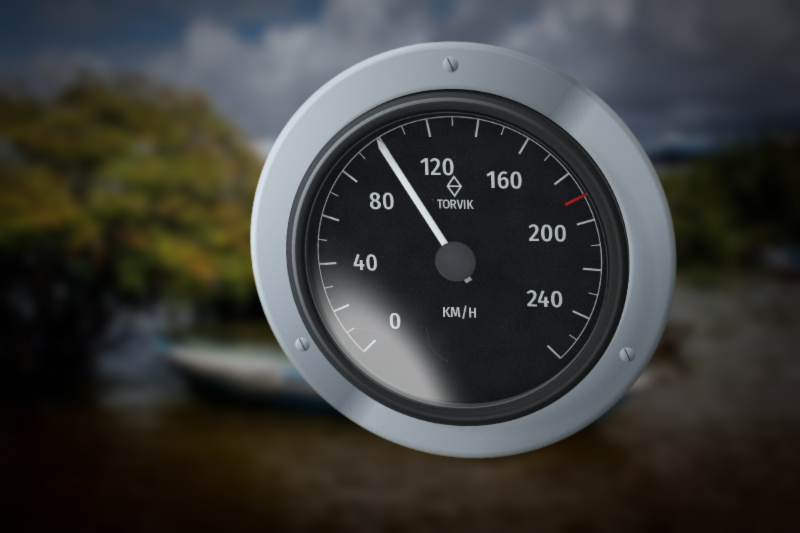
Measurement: 100 km/h
